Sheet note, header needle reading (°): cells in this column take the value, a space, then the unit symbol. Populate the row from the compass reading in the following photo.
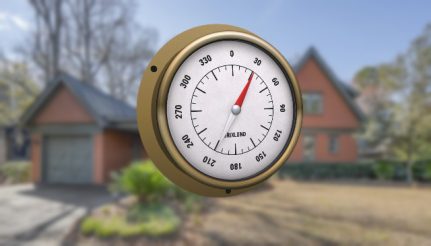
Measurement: 30 °
